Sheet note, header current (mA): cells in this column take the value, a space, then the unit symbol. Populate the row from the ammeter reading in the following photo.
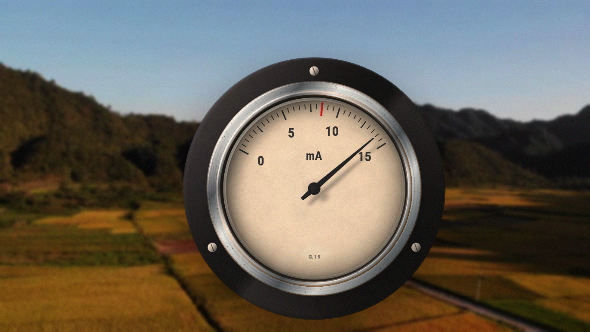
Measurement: 14 mA
